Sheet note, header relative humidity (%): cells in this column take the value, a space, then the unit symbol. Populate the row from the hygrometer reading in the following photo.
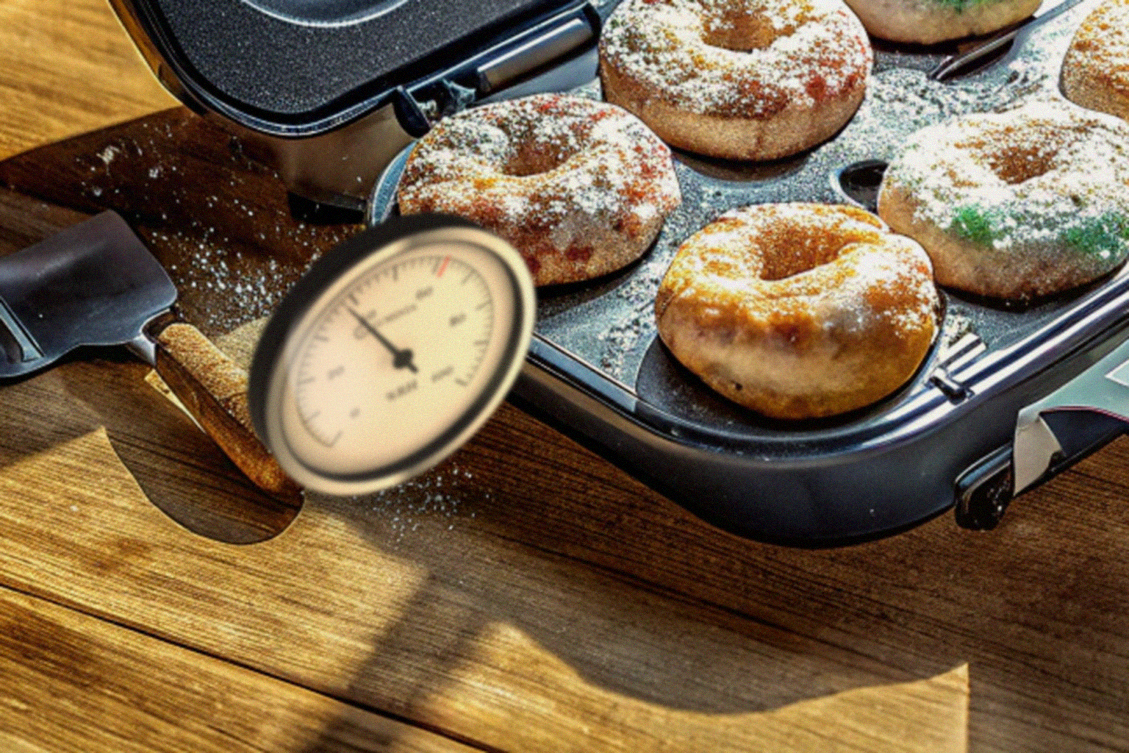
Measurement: 38 %
